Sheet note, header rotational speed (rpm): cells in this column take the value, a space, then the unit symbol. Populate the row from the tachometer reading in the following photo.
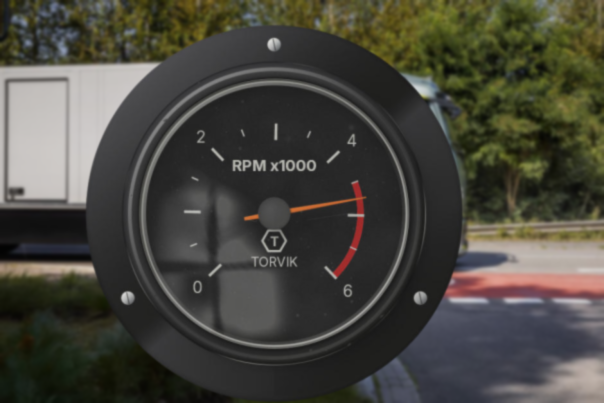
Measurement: 4750 rpm
